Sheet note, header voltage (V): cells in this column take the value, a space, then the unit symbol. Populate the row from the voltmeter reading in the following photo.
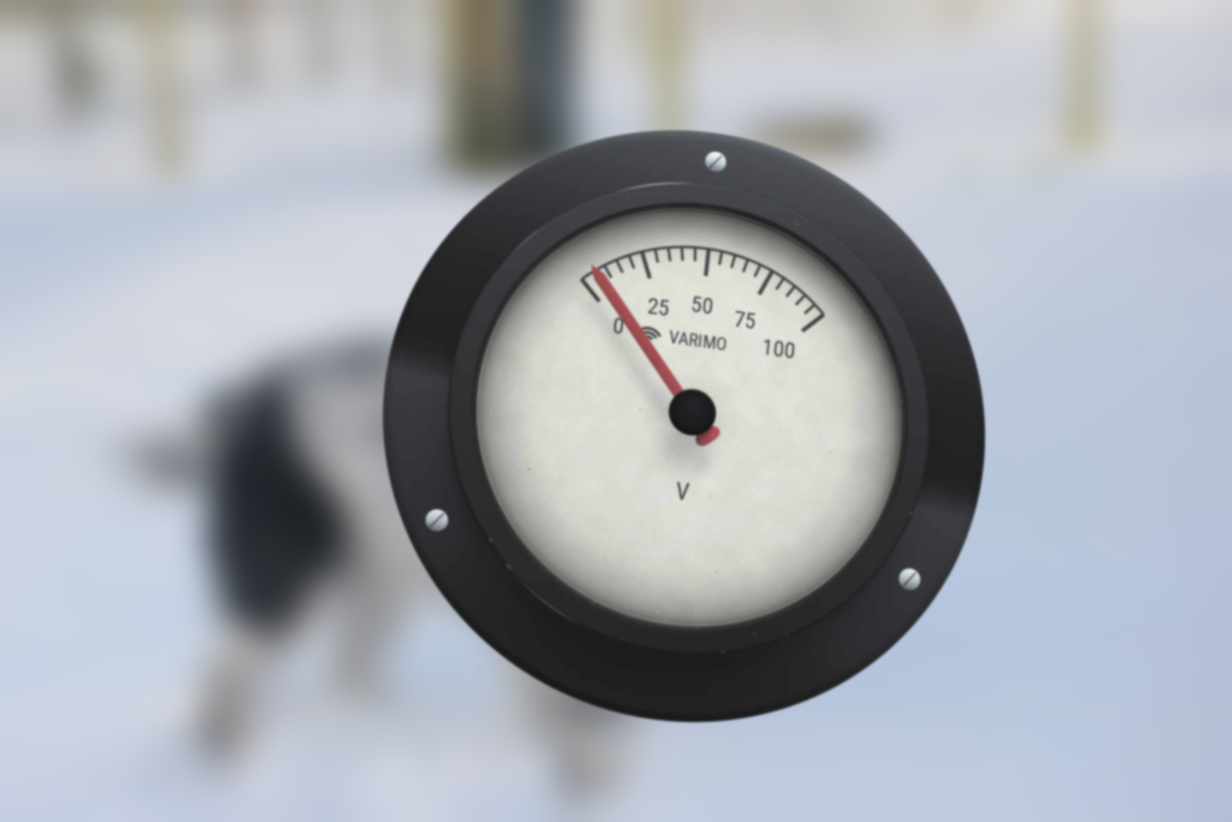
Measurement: 5 V
